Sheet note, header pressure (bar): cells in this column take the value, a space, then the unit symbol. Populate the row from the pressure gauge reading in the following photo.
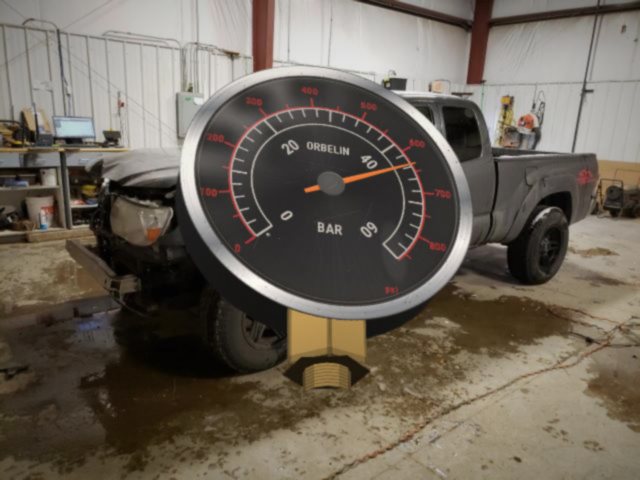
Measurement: 44 bar
